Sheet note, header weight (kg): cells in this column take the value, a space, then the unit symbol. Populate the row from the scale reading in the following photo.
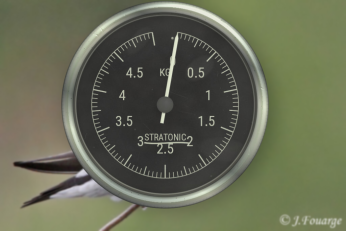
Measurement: 0 kg
